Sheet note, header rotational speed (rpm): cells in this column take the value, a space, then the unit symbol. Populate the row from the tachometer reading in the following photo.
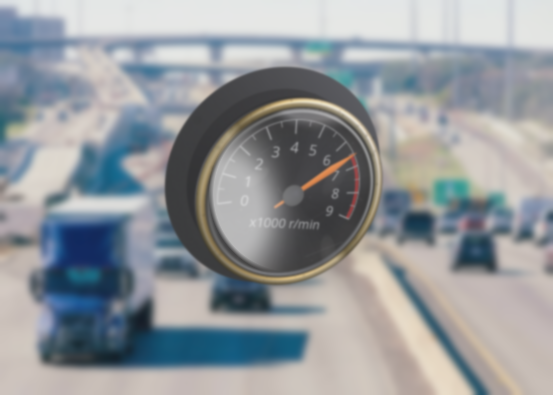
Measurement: 6500 rpm
